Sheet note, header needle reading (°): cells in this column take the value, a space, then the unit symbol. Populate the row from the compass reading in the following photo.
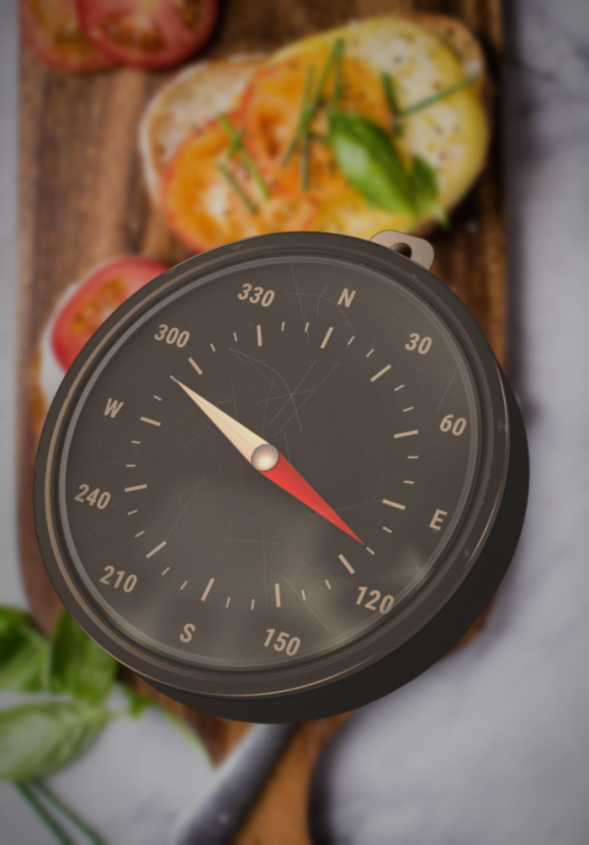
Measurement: 110 °
